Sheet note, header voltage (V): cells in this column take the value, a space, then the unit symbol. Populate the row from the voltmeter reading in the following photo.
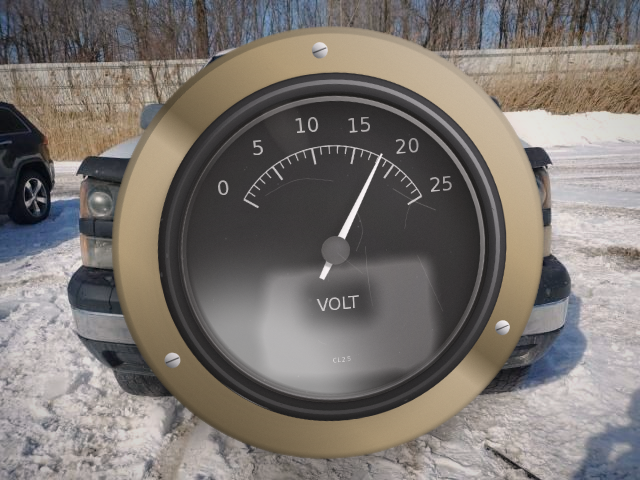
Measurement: 18 V
